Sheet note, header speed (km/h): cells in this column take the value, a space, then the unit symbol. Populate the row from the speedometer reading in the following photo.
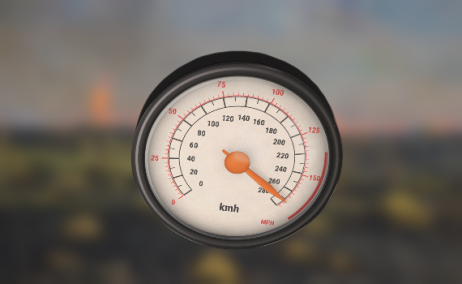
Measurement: 270 km/h
